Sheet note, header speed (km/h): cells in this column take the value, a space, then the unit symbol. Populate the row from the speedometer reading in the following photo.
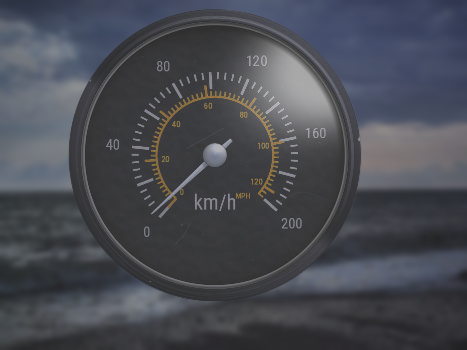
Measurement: 4 km/h
